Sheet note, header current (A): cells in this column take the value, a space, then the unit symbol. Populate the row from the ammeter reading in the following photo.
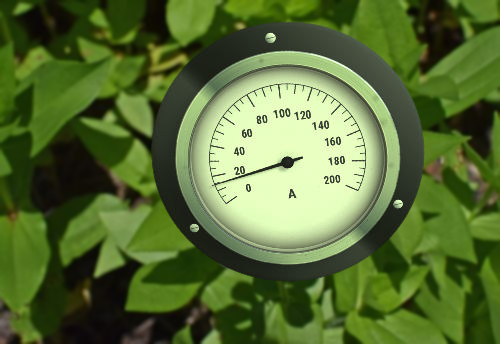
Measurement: 15 A
